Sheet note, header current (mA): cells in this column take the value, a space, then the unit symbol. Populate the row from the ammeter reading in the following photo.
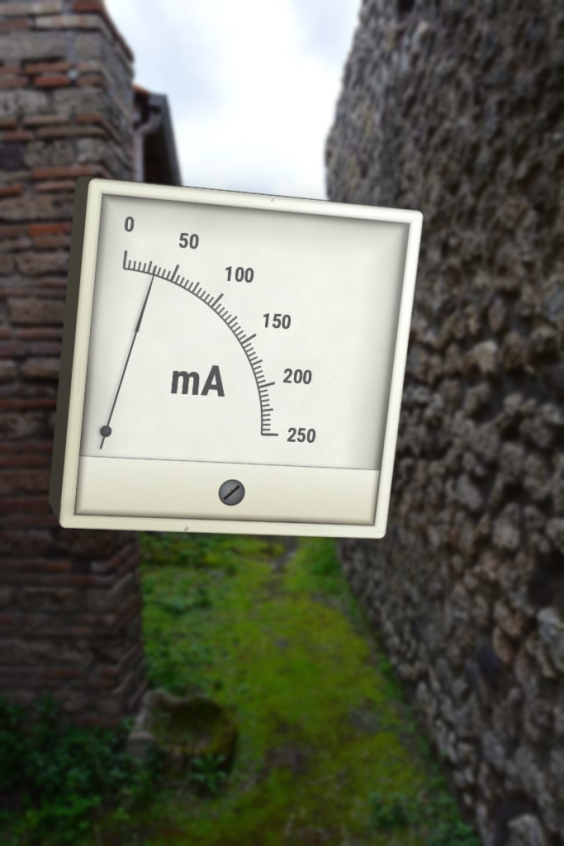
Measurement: 30 mA
